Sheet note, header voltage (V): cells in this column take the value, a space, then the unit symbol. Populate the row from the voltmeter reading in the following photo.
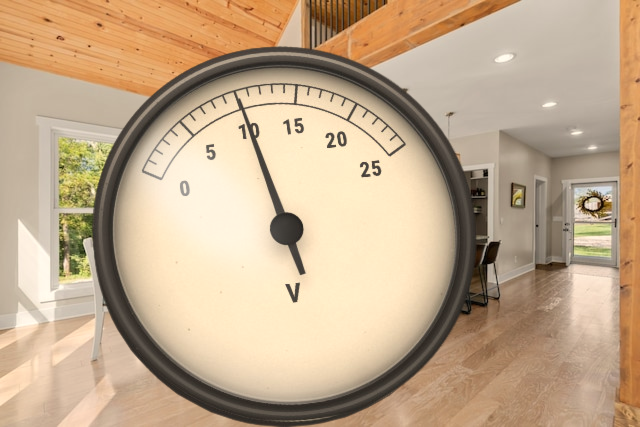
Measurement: 10 V
